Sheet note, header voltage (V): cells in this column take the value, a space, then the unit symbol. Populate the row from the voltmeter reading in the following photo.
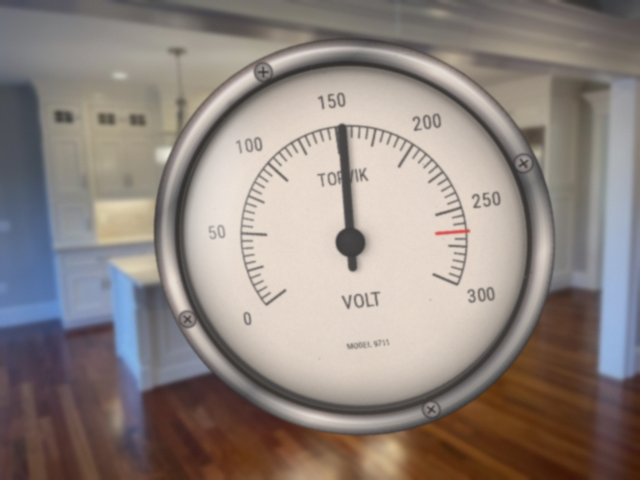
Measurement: 155 V
